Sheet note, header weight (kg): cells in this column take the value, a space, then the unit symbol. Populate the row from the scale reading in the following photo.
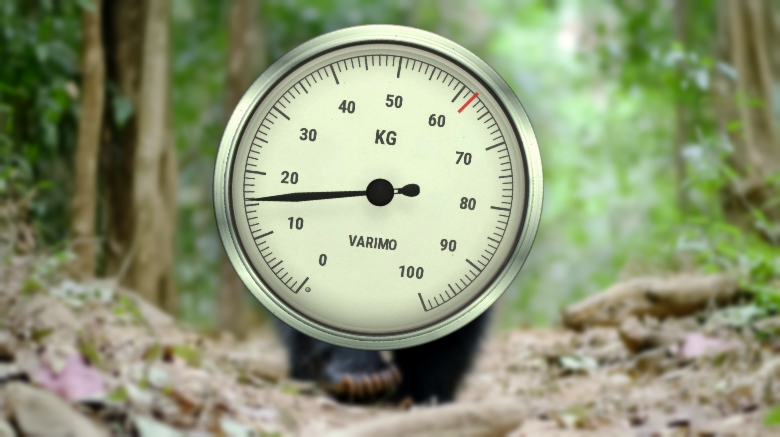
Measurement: 16 kg
